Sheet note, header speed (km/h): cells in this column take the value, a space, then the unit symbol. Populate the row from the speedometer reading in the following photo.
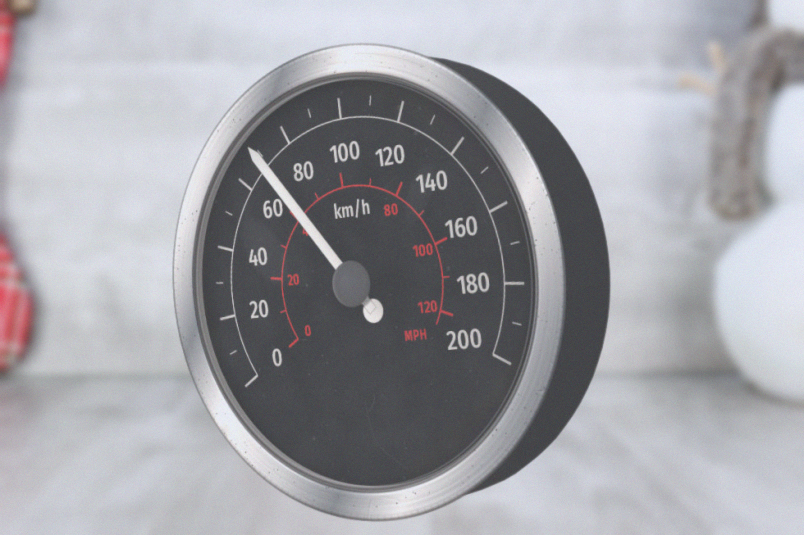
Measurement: 70 km/h
